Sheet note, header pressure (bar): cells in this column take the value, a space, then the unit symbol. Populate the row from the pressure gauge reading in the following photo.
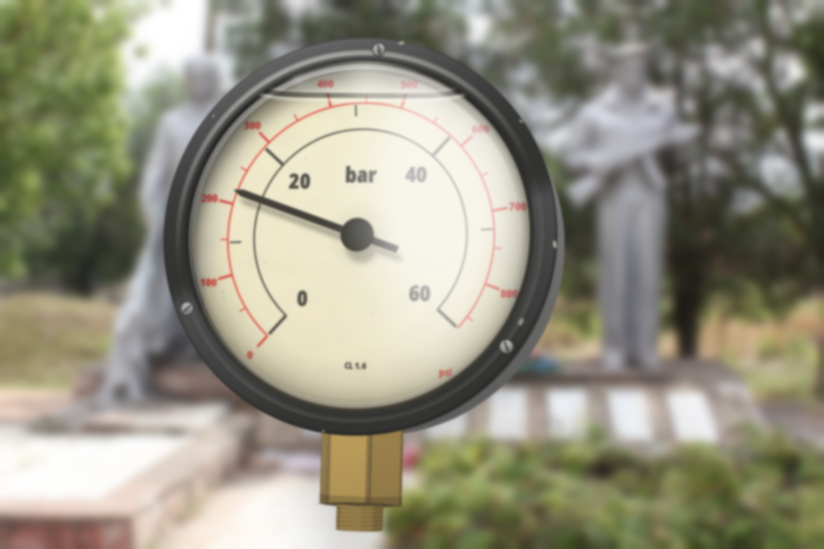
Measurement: 15 bar
